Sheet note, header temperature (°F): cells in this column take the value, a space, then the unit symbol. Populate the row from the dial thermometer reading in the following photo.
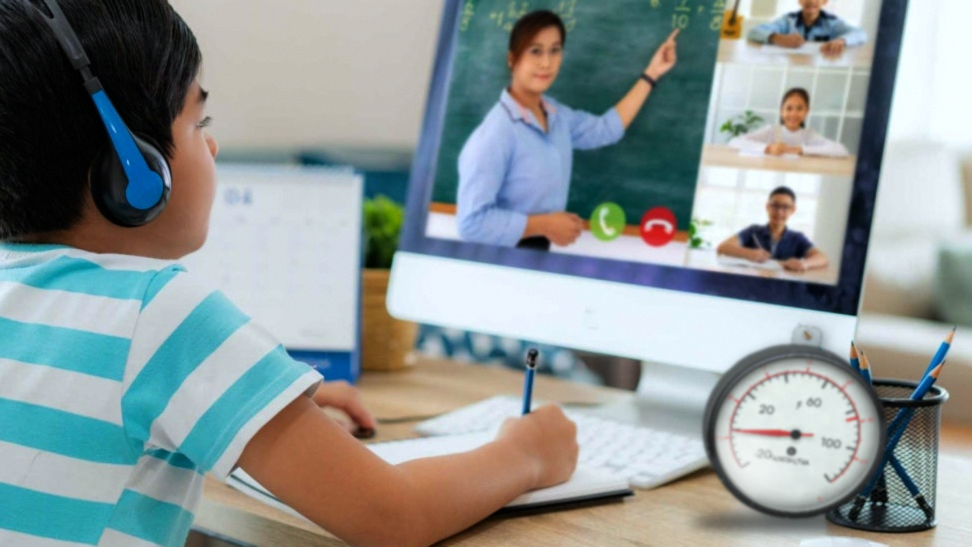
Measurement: 0 °F
